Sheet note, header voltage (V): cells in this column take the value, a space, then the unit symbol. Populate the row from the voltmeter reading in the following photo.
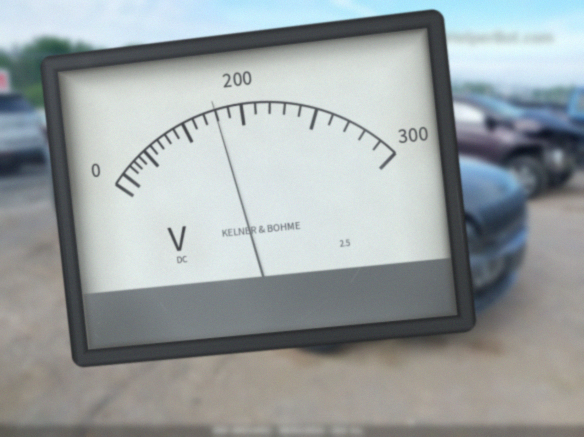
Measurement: 180 V
